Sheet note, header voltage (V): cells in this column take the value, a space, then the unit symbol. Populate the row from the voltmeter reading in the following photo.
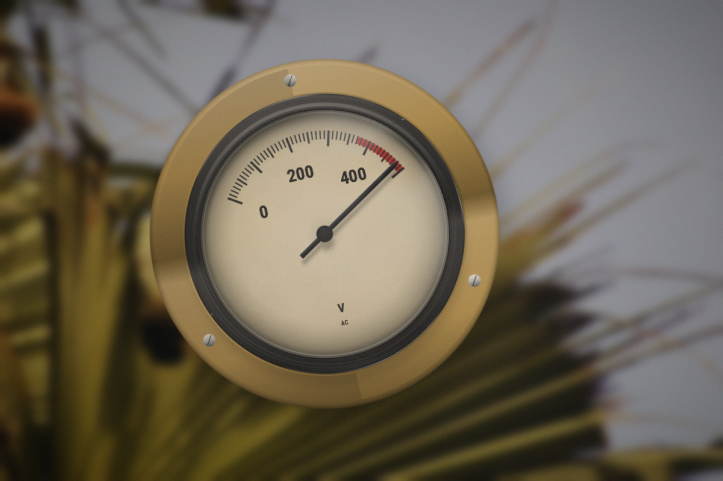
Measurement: 480 V
